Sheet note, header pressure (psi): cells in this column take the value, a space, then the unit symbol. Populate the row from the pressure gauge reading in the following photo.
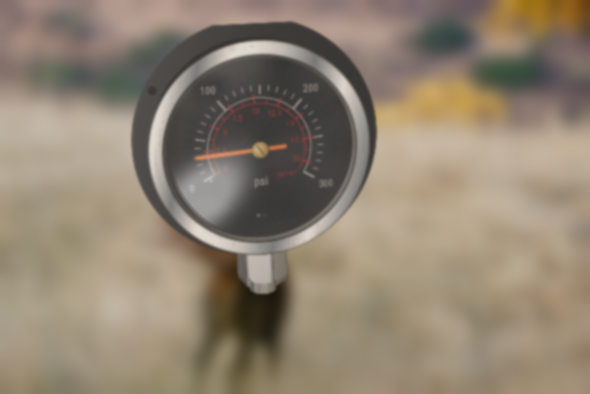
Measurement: 30 psi
